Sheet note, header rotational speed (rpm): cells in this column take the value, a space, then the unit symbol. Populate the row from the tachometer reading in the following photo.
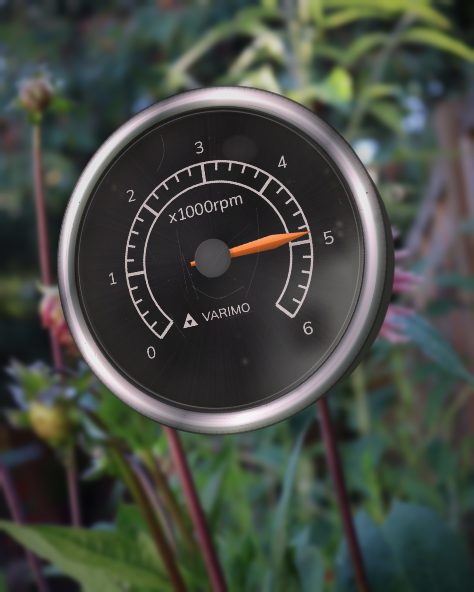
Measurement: 4900 rpm
